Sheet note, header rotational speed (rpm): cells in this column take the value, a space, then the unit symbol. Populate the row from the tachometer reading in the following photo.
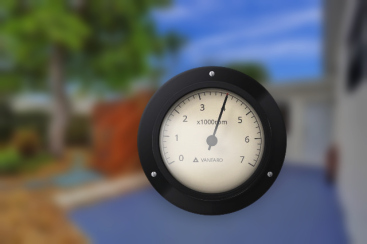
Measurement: 4000 rpm
